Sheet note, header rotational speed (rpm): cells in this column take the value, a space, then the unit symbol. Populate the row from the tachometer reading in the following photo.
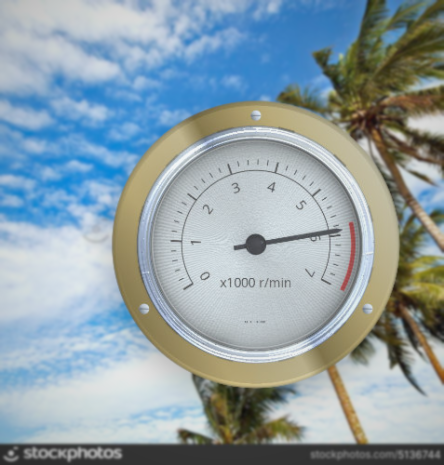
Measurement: 5900 rpm
